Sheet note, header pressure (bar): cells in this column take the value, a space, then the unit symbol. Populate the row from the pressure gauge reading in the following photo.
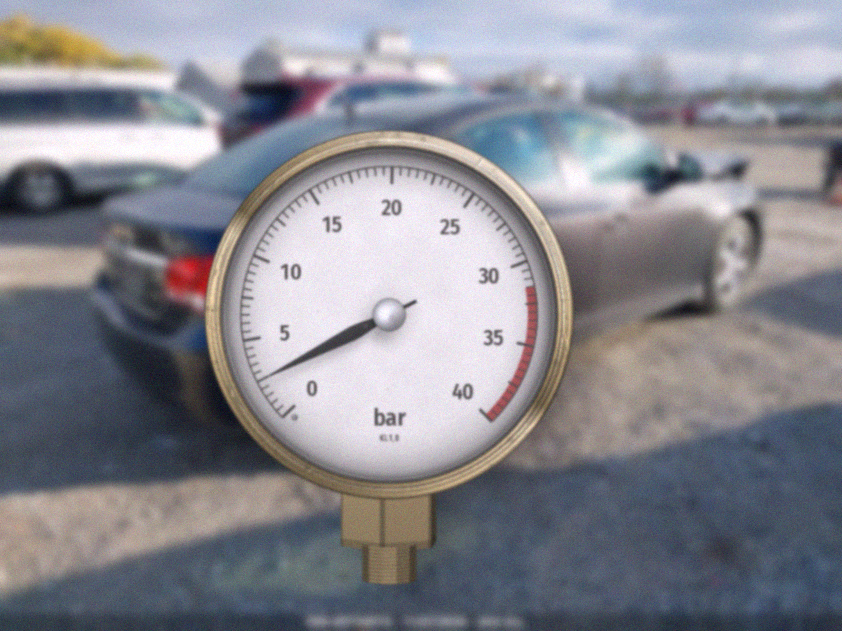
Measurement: 2.5 bar
